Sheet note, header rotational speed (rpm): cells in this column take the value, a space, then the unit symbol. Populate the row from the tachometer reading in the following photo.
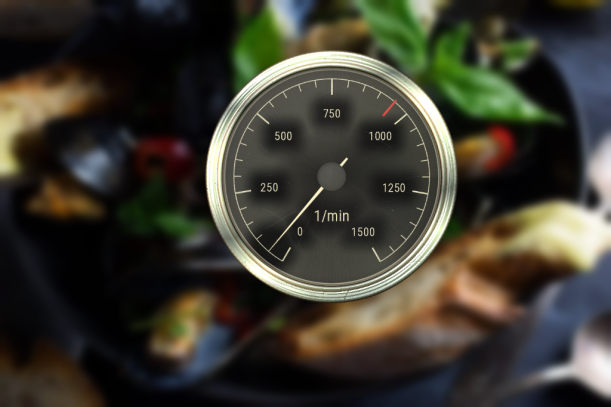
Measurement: 50 rpm
